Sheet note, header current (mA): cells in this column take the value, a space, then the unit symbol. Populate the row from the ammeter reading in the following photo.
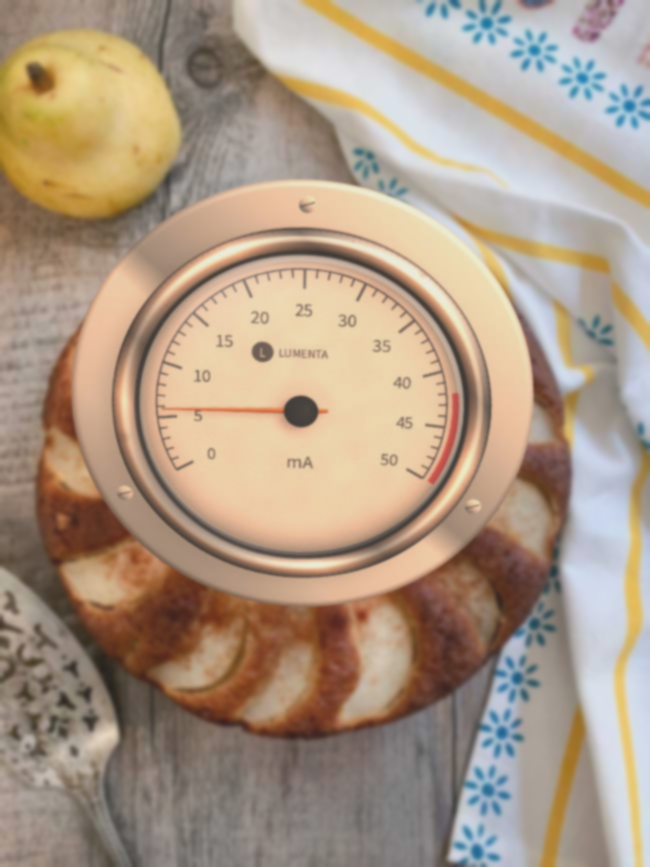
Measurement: 6 mA
